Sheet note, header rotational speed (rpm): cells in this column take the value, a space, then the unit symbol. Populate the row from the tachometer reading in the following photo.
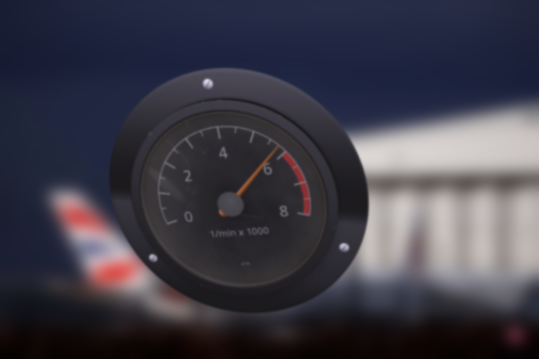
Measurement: 5750 rpm
